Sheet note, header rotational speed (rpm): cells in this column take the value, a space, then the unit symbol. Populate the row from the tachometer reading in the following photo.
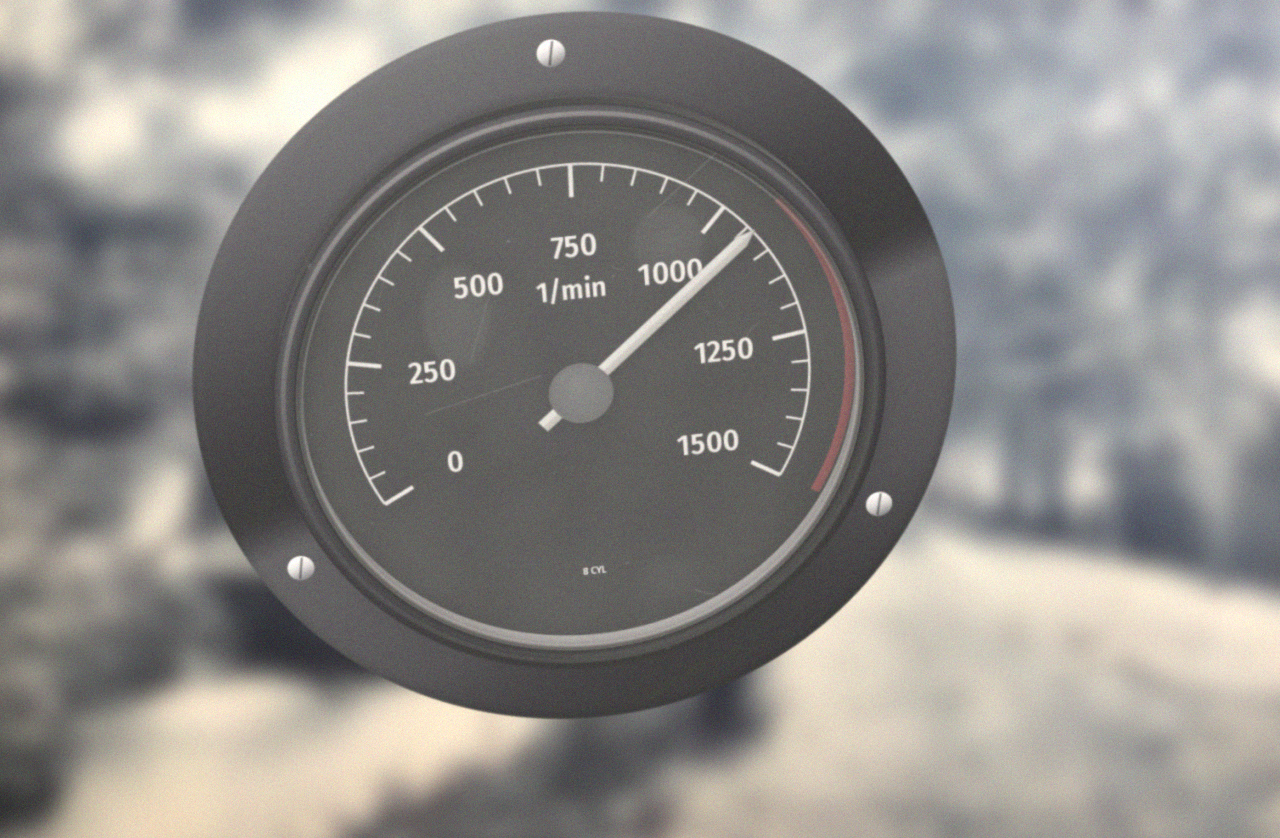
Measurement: 1050 rpm
